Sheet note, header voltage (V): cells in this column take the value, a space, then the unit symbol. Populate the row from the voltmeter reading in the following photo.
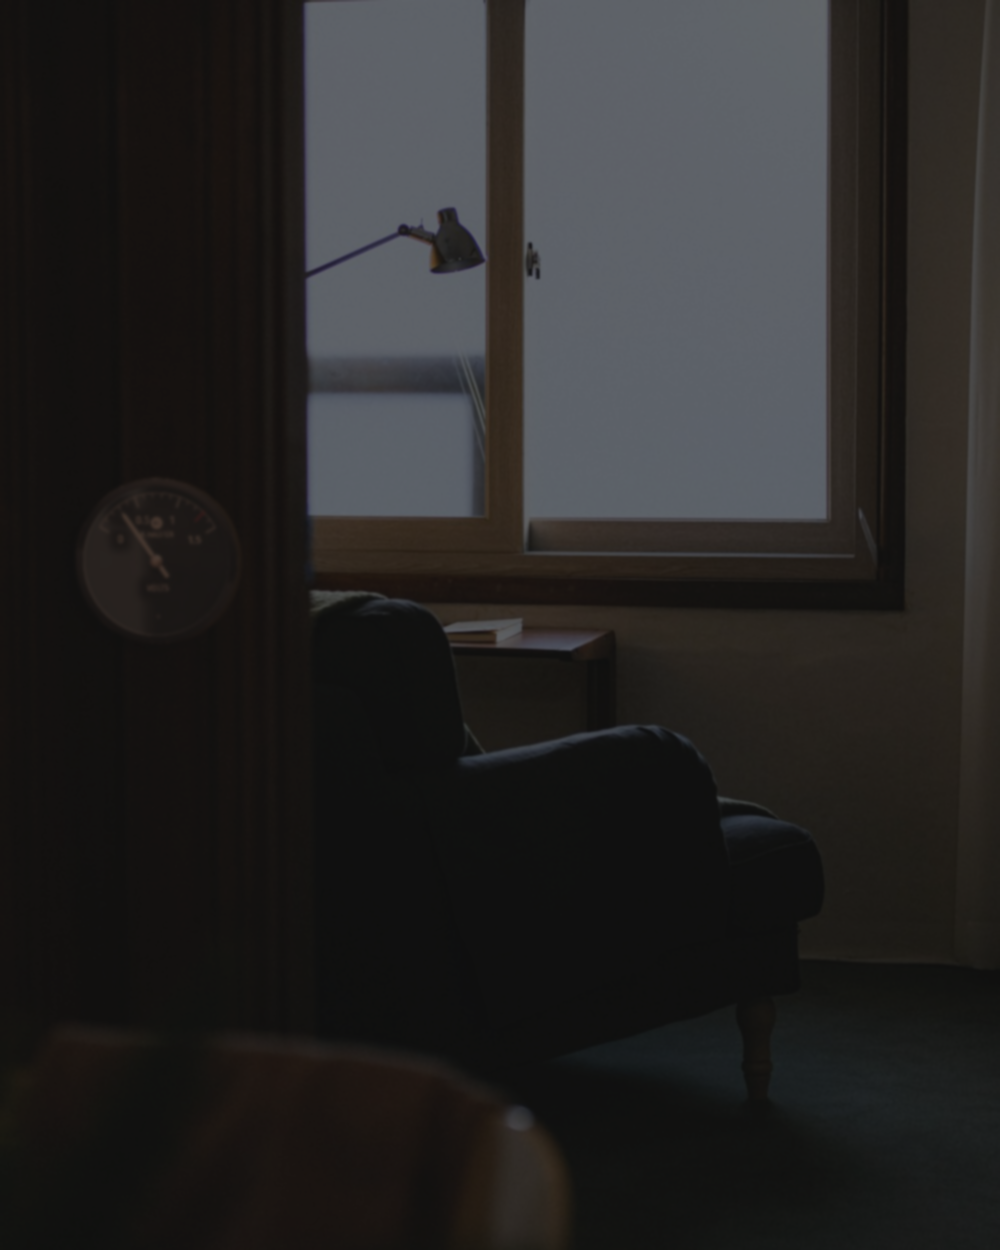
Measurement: 0.3 V
